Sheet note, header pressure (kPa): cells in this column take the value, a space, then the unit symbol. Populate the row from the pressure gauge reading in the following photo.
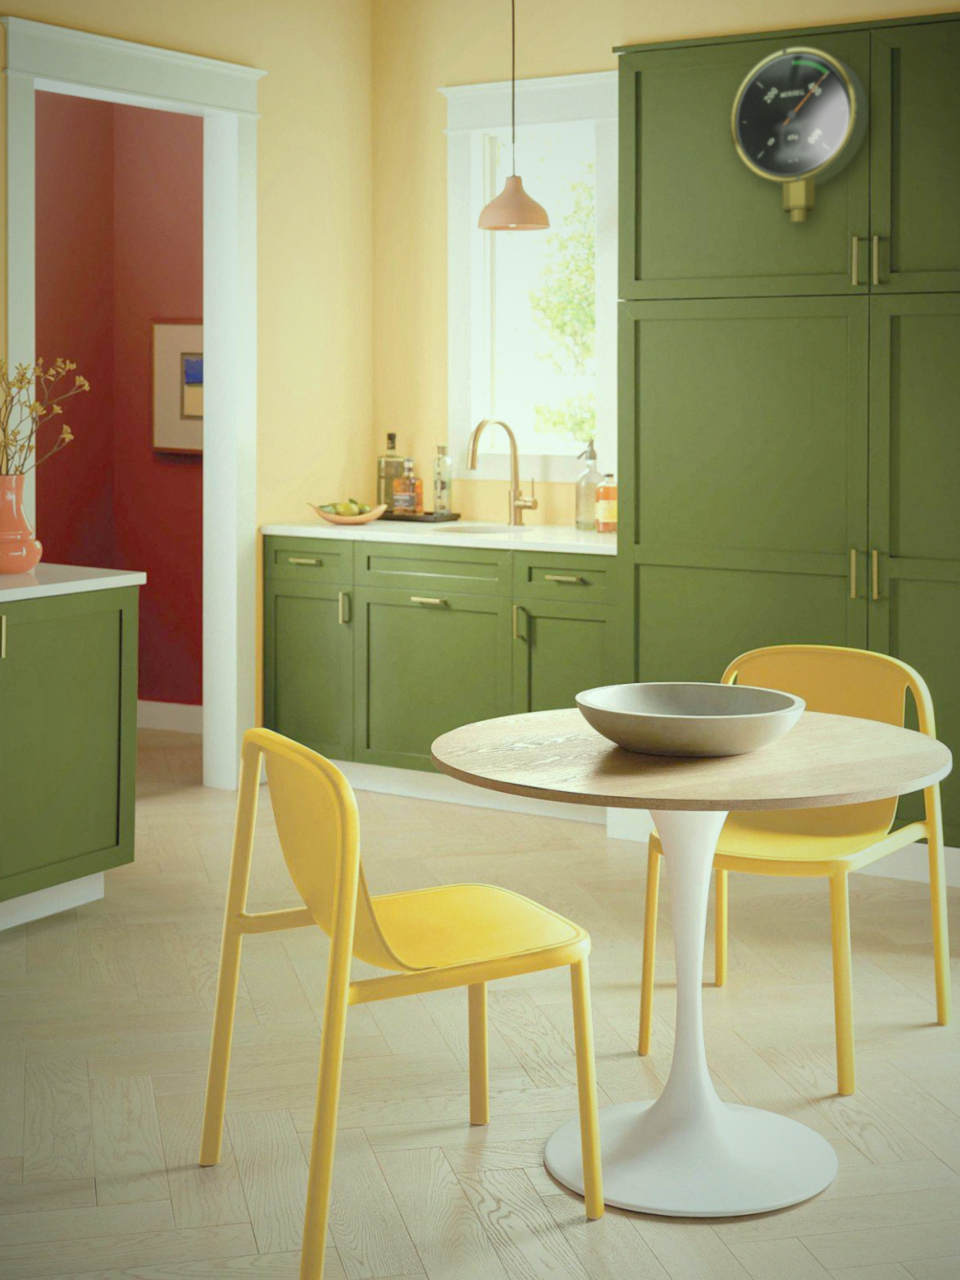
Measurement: 400 kPa
